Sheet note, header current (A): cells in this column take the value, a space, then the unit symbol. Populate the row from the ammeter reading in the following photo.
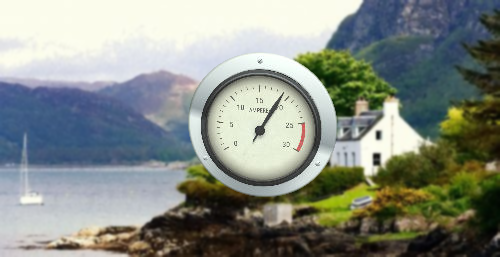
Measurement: 19 A
